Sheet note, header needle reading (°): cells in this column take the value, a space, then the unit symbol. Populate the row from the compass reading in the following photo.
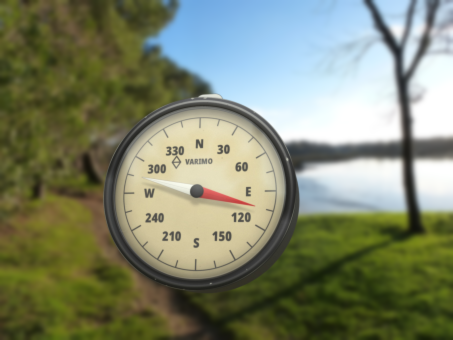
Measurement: 105 °
